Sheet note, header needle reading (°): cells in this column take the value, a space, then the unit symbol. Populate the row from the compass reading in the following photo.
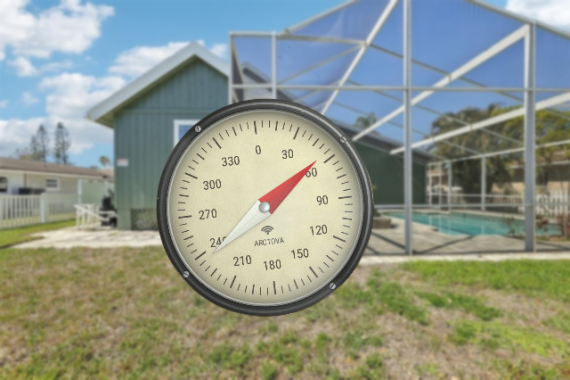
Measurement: 55 °
